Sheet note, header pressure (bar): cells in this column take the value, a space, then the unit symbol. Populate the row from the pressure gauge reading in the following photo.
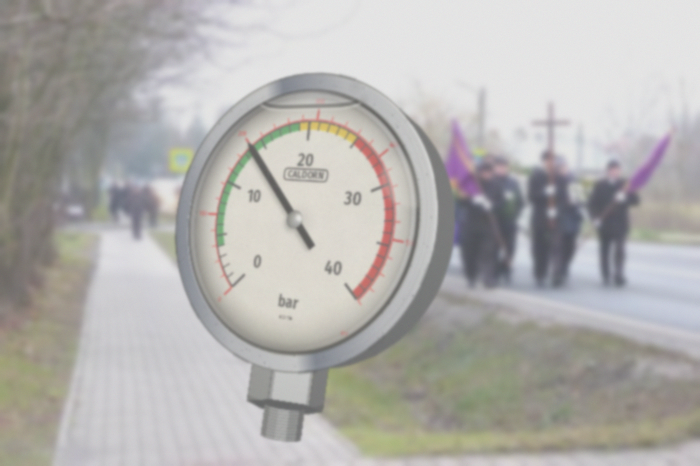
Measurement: 14 bar
